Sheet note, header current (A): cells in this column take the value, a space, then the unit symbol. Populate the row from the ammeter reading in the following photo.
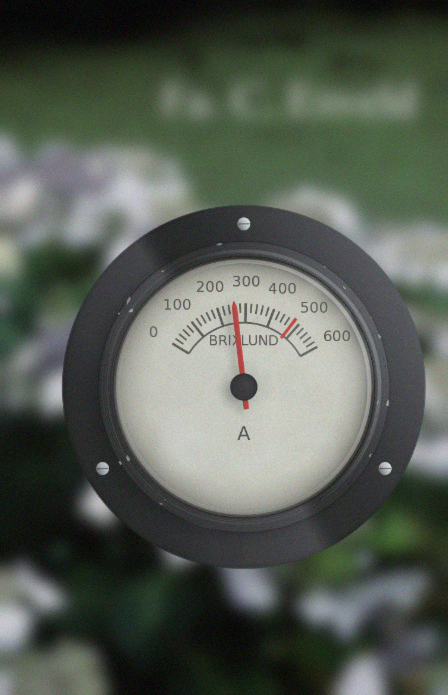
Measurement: 260 A
